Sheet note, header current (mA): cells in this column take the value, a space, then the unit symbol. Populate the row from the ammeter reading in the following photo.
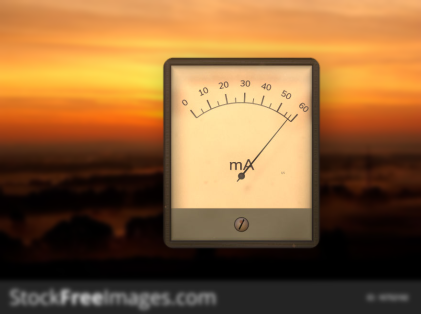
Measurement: 57.5 mA
